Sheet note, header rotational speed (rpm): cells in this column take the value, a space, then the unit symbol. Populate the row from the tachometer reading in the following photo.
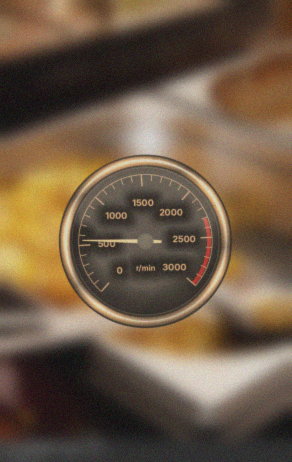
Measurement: 550 rpm
